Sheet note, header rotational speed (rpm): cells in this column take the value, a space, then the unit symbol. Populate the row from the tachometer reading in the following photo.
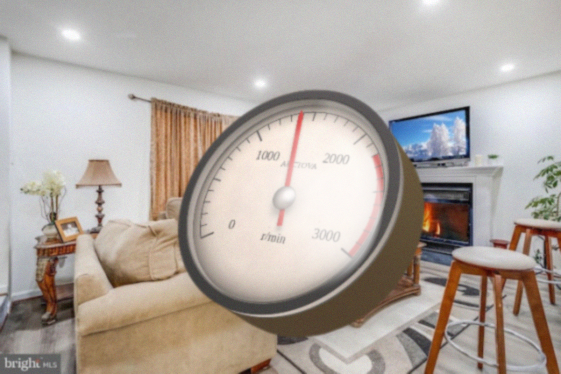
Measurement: 1400 rpm
